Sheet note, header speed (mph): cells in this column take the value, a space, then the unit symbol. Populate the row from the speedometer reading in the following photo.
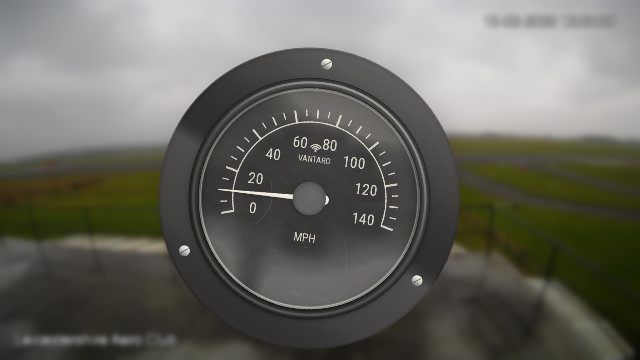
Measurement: 10 mph
